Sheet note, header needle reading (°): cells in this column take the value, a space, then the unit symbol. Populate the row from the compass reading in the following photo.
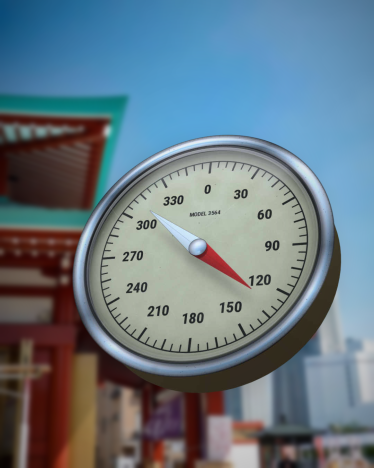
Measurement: 130 °
